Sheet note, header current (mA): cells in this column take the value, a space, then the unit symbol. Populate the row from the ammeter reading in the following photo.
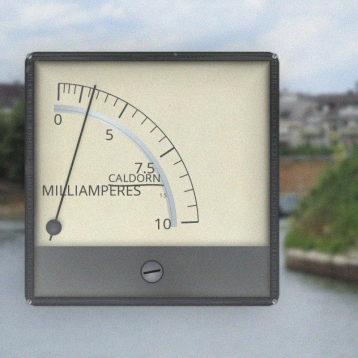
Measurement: 3.25 mA
